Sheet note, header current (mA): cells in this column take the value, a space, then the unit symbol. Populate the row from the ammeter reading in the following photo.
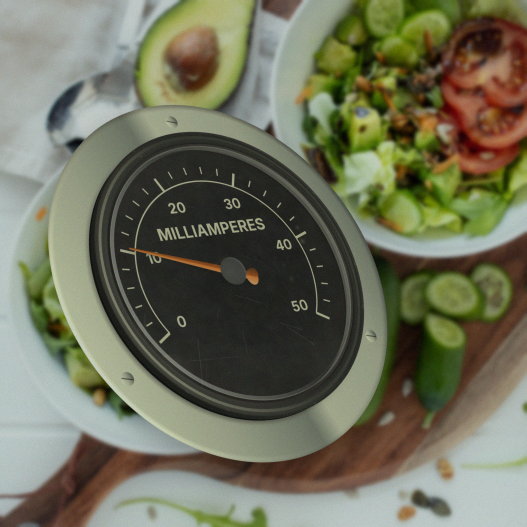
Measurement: 10 mA
